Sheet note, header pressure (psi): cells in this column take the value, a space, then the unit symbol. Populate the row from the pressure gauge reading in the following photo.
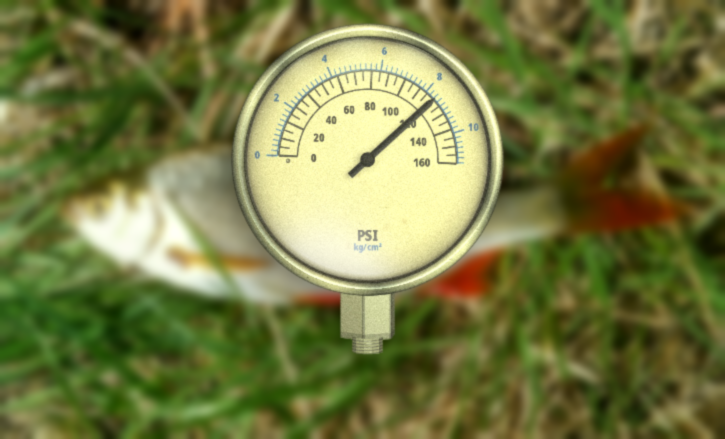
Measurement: 120 psi
